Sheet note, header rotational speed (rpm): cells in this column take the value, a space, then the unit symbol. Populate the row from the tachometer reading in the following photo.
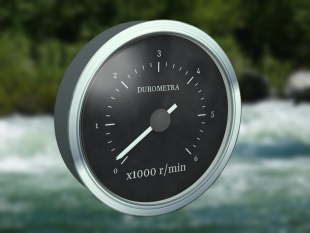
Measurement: 200 rpm
